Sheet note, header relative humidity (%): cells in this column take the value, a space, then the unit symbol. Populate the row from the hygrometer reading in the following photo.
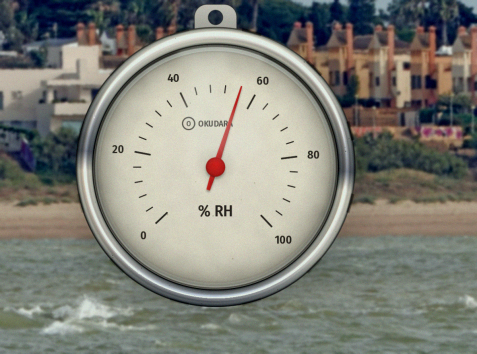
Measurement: 56 %
